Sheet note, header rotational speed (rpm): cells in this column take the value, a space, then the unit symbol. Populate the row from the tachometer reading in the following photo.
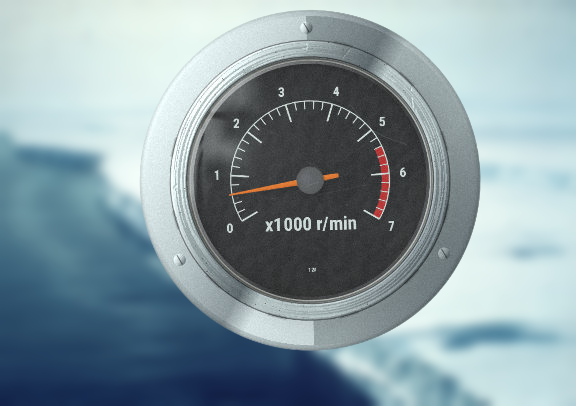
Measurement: 600 rpm
